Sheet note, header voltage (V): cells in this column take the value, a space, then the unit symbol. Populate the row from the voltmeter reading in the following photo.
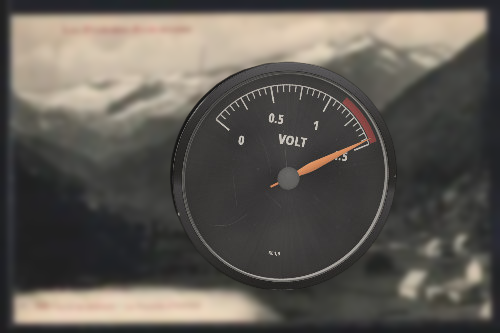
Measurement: 1.45 V
